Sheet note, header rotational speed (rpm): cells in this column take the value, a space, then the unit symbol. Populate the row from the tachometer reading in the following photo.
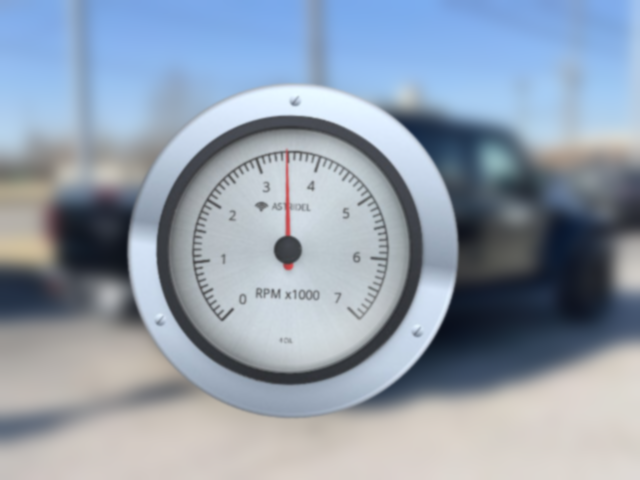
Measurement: 3500 rpm
